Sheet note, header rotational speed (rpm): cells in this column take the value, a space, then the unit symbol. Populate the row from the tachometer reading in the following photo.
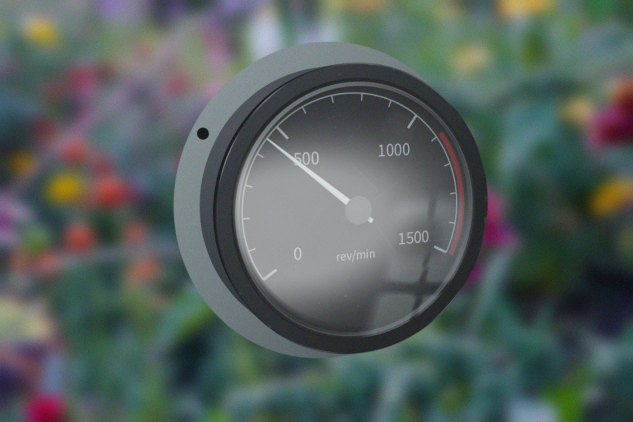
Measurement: 450 rpm
